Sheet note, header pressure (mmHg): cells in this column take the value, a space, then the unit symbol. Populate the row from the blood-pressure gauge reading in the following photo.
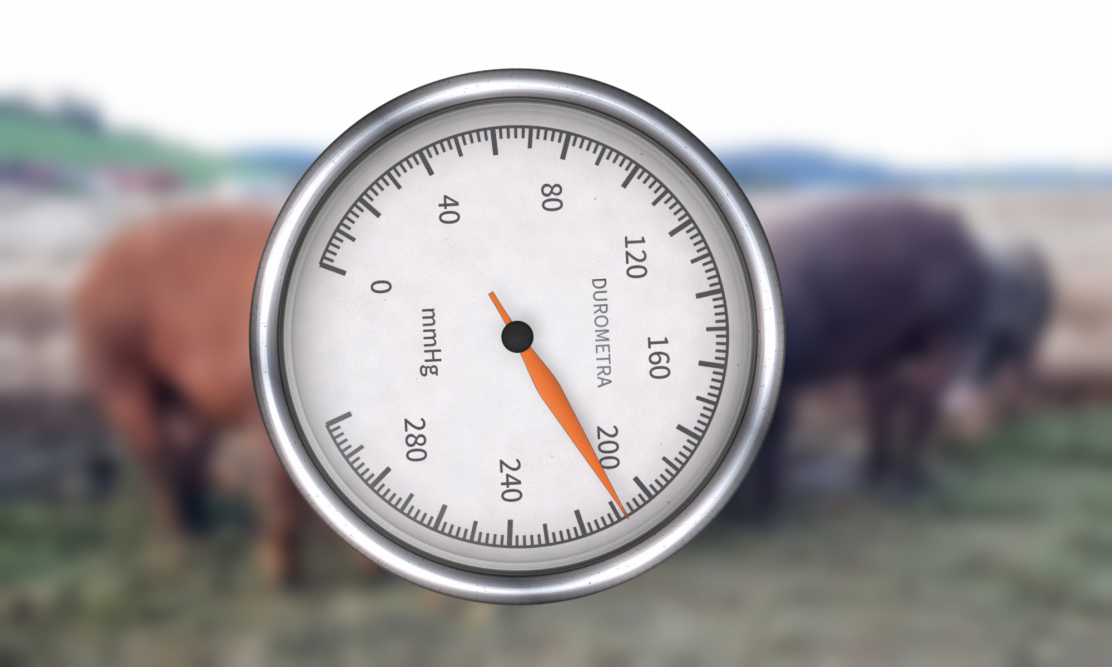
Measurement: 208 mmHg
